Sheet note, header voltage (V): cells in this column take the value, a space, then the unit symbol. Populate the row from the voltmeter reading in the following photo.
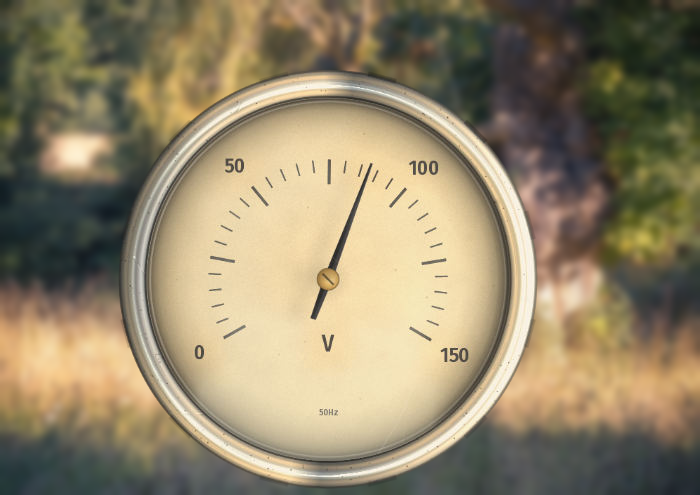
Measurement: 87.5 V
